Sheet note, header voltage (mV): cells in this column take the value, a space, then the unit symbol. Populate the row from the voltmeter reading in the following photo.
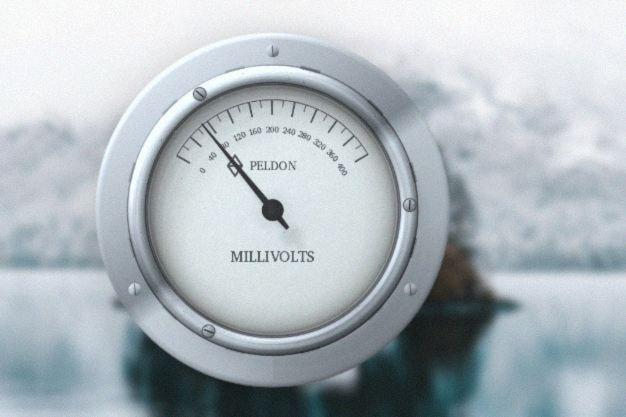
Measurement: 70 mV
